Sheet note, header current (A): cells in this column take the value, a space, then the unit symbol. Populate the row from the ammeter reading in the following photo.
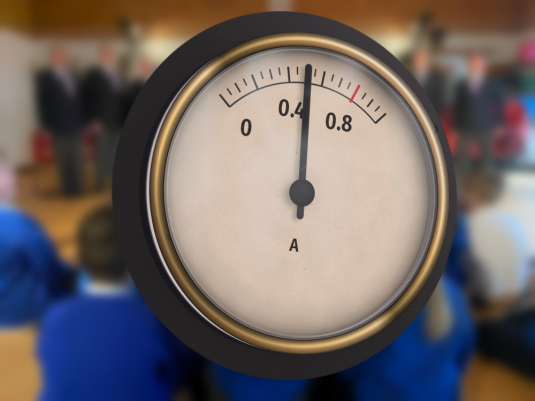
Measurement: 0.5 A
